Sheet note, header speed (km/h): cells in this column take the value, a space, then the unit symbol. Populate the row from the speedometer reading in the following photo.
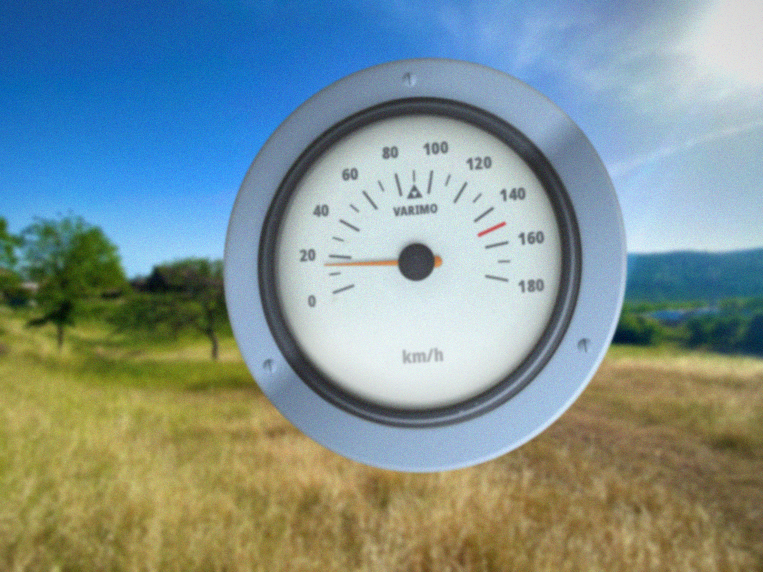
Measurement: 15 km/h
